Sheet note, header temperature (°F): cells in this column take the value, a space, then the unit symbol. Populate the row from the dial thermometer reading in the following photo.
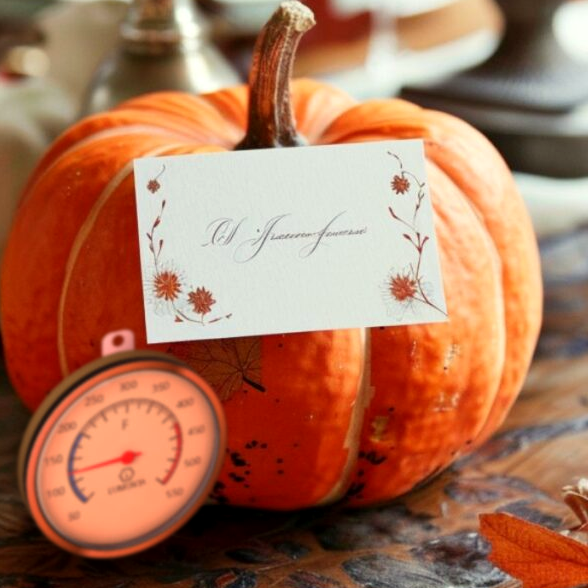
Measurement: 125 °F
